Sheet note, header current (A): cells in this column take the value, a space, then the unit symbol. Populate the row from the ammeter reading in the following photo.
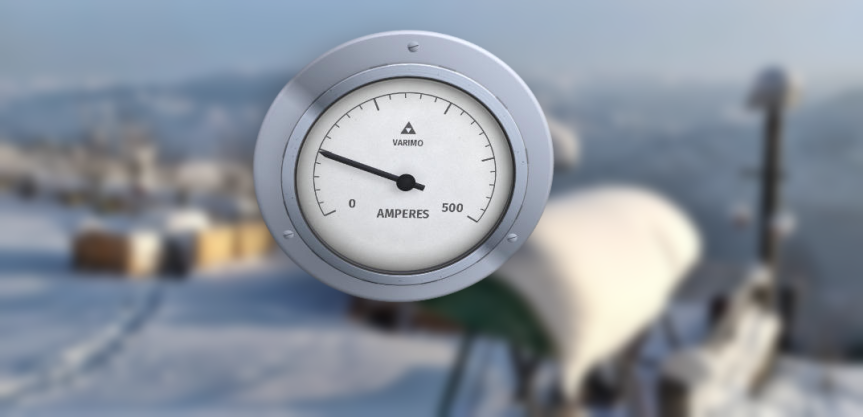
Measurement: 100 A
